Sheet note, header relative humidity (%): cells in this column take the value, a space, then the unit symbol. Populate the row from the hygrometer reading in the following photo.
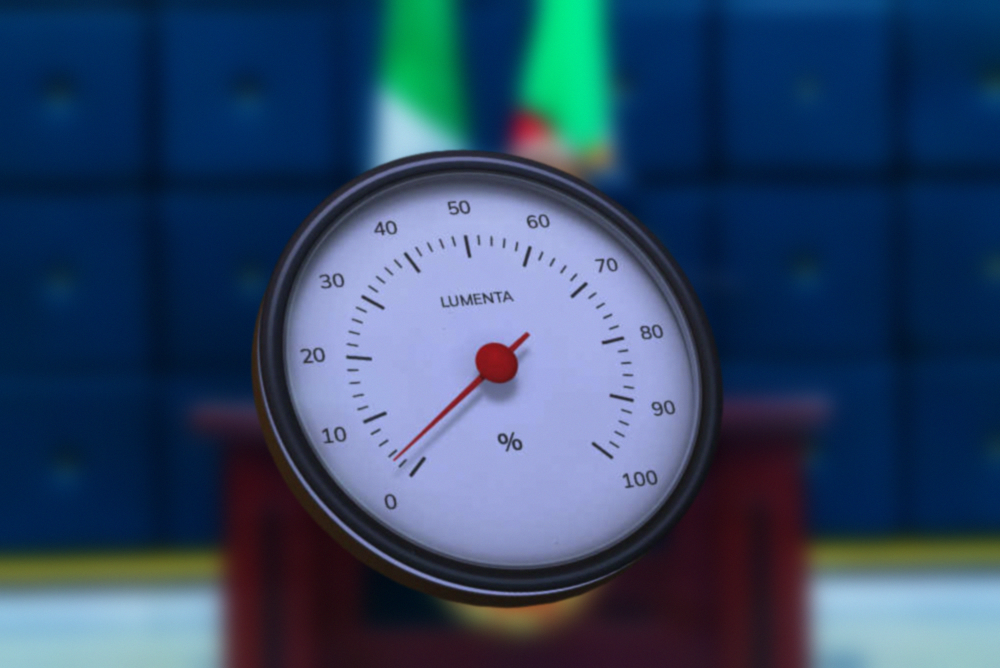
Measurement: 3 %
